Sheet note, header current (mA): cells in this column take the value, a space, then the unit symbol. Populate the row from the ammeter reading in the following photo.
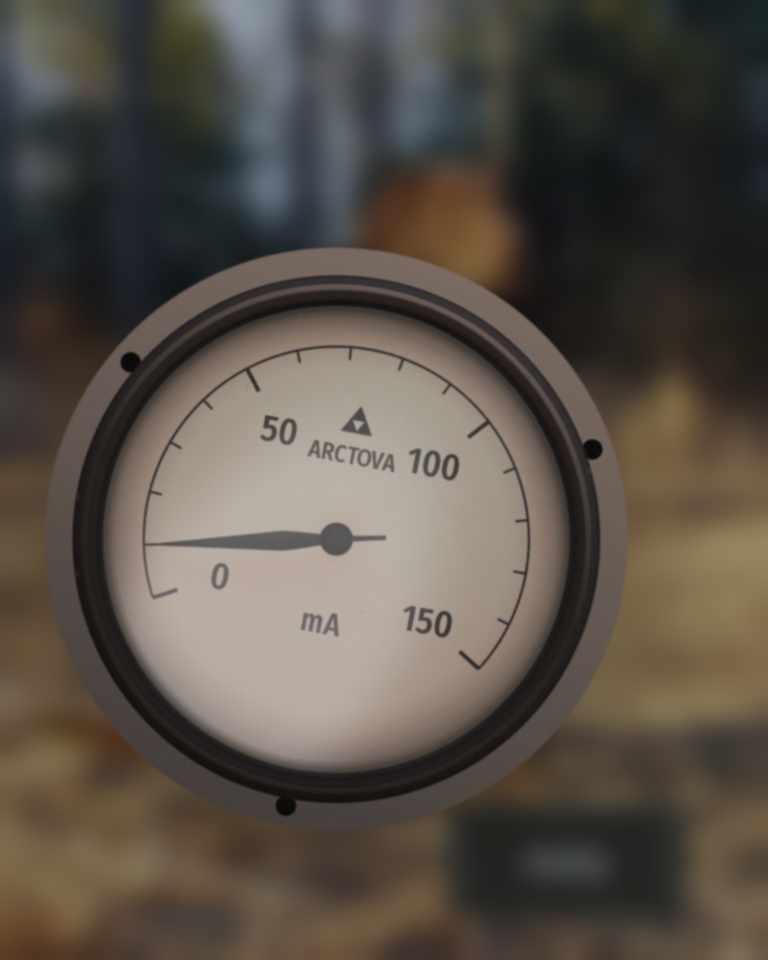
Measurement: 10 mA
